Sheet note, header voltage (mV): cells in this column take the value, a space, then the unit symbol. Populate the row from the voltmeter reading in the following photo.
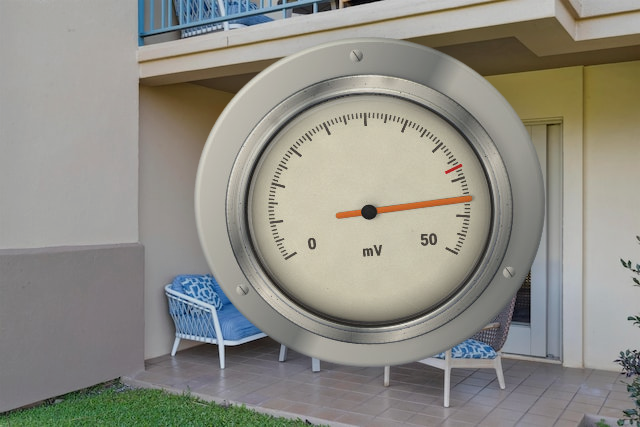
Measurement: 42.5 mV
